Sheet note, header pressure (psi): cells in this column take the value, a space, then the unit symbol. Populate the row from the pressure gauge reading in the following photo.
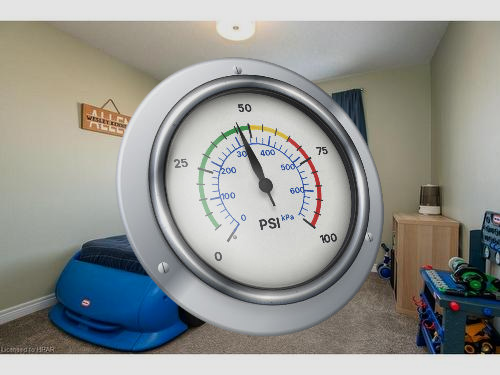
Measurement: 45 psi
